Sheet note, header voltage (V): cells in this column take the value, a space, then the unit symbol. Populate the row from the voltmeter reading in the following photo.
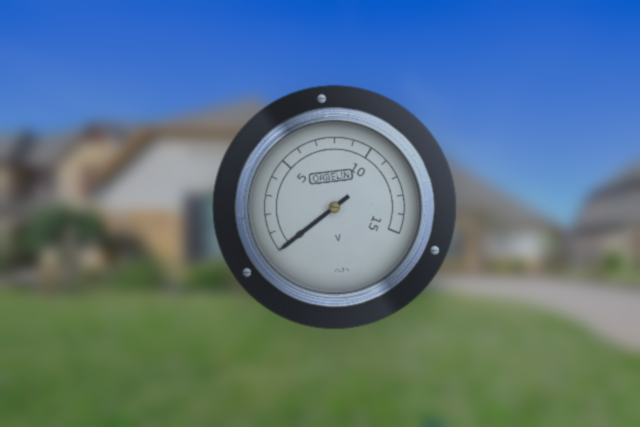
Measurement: 0 V
